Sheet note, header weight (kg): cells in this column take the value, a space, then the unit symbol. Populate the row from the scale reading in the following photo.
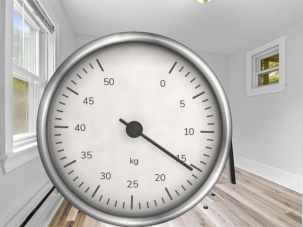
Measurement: 15.5 kg
